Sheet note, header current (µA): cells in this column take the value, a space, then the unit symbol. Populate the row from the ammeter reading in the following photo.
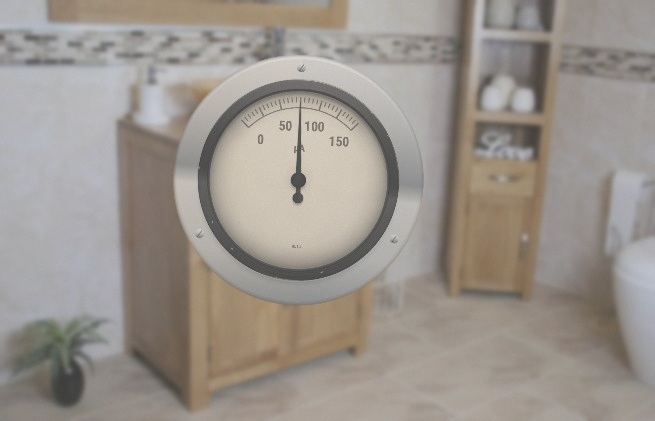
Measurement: 75 µA
